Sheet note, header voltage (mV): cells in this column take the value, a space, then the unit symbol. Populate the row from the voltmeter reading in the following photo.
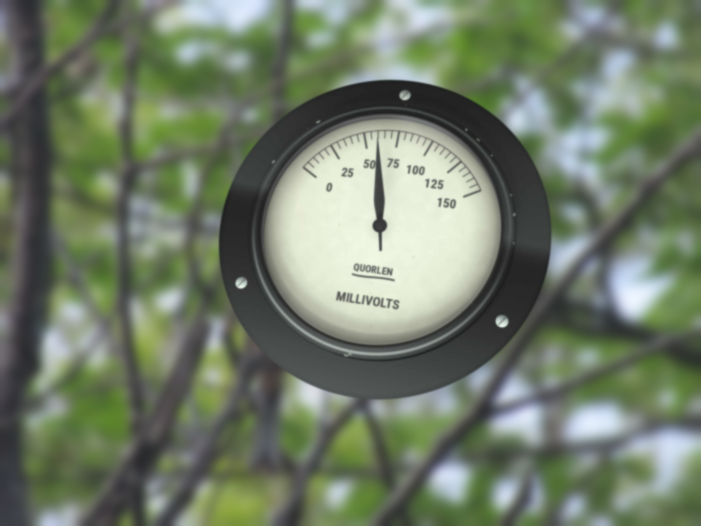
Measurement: 60 mV
